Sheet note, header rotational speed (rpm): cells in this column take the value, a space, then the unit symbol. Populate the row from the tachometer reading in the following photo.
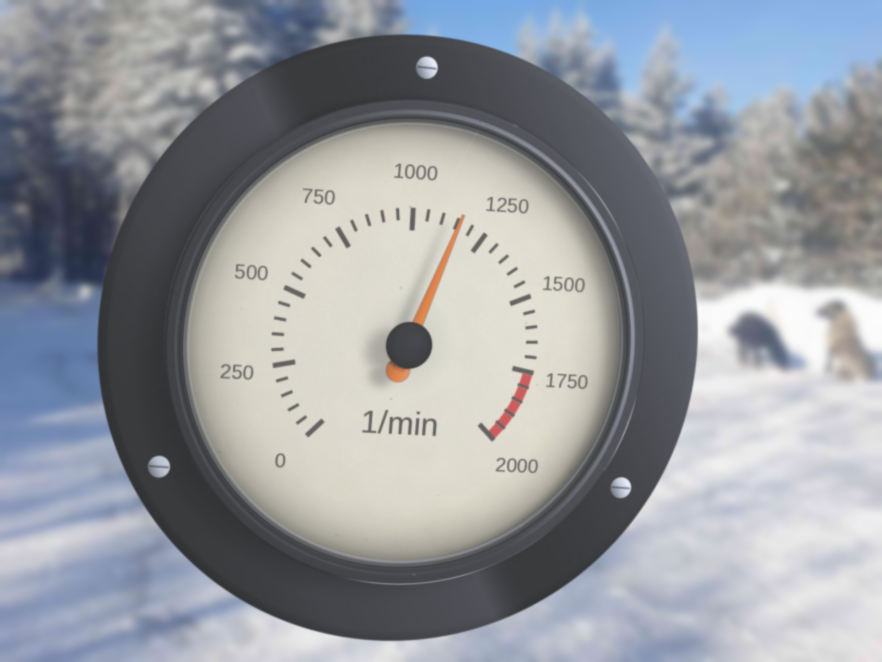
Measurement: 1150 rpm
